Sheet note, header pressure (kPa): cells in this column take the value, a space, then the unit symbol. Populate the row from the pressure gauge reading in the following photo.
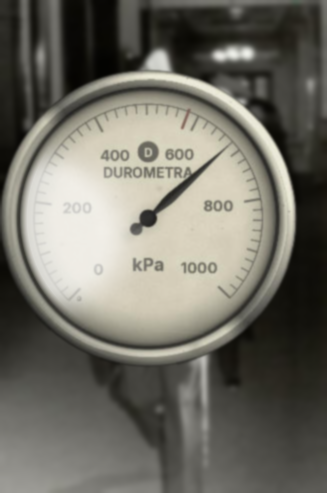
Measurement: 680 kPa
